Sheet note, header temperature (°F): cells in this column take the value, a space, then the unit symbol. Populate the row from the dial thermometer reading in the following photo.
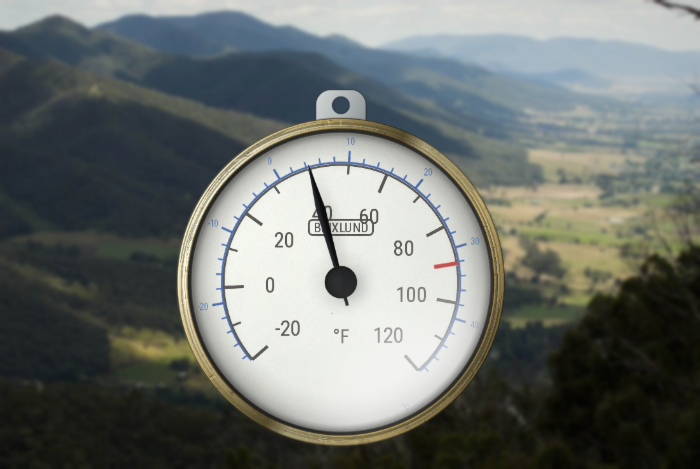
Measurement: 40 °F
